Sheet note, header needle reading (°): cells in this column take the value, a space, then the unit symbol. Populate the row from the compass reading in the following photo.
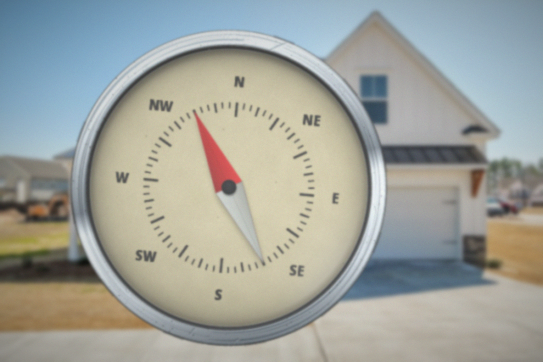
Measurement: 330 °
